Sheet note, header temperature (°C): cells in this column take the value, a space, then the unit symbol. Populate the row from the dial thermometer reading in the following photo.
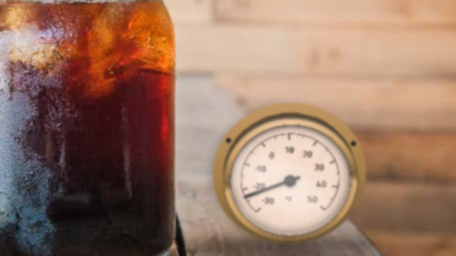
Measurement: -22.5 °C
